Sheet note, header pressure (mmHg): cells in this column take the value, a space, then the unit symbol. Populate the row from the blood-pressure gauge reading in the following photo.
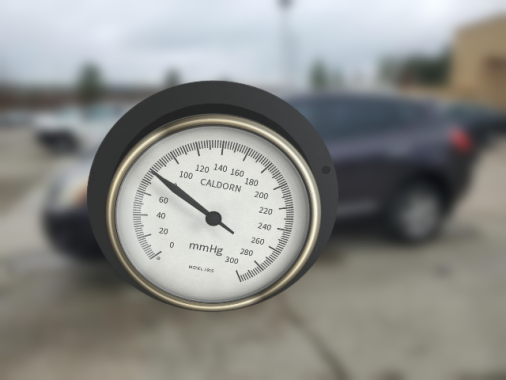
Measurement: 80 mmHg
